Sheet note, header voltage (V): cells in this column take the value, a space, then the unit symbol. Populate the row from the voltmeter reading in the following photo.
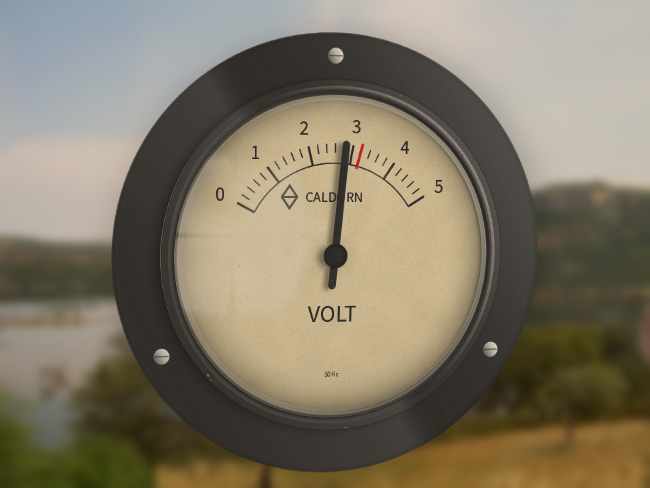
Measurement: 2.8 V
